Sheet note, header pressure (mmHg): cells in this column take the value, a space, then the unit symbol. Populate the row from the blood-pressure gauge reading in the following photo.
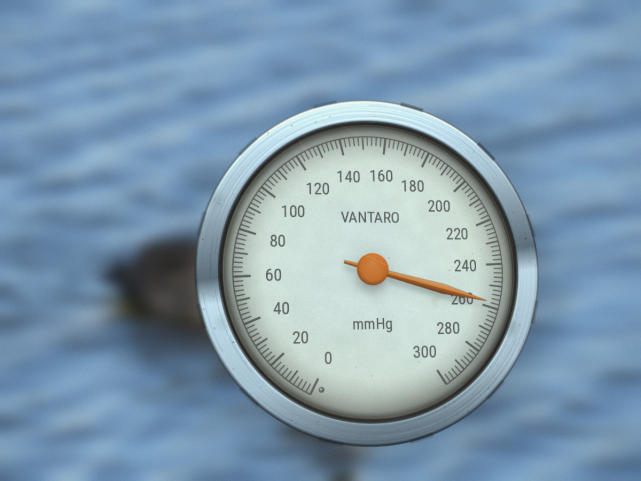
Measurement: 258 mmHg
